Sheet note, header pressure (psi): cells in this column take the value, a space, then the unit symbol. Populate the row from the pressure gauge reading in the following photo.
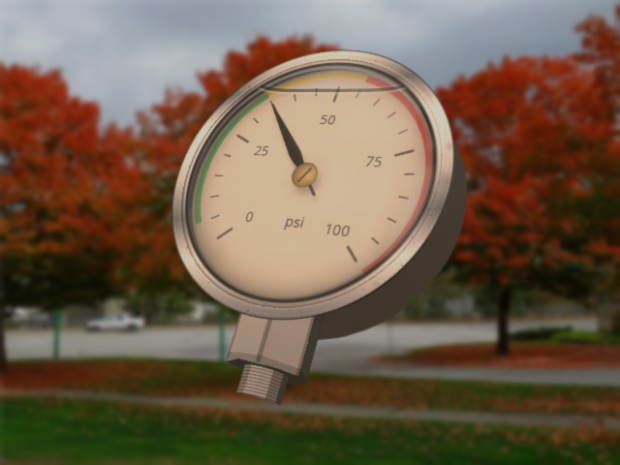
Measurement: 35 psi
